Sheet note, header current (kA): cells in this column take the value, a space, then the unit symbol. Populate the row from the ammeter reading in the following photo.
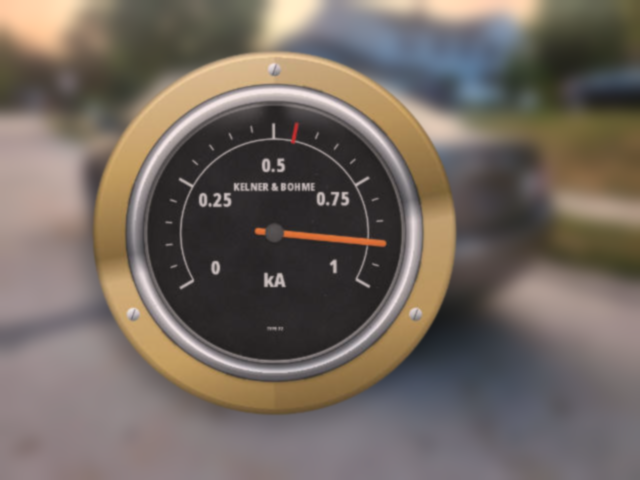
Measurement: 0.9 kA
